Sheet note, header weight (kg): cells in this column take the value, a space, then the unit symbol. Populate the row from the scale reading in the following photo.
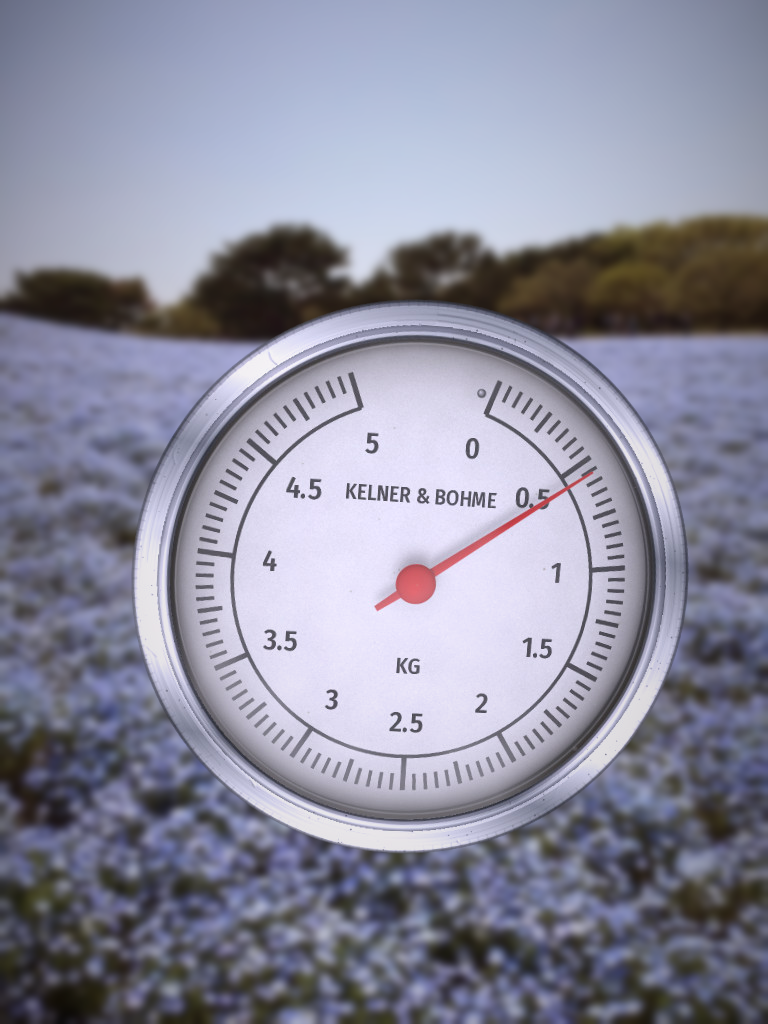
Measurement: 0.55 kg
